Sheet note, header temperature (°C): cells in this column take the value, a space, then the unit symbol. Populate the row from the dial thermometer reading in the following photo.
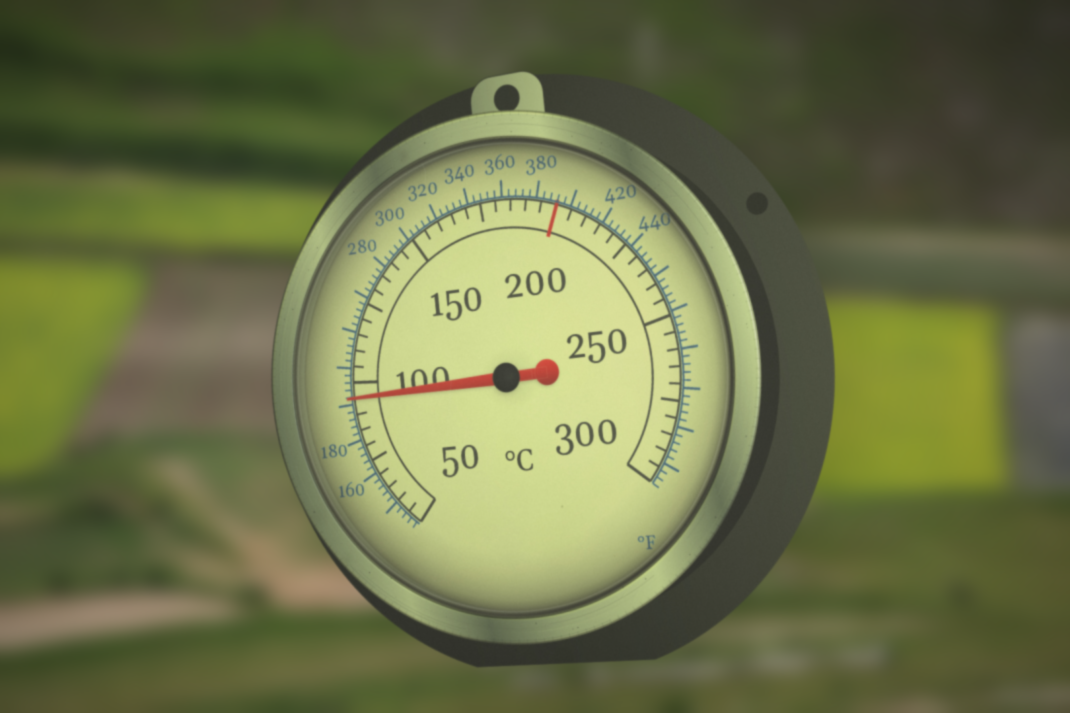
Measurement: 95 °C
